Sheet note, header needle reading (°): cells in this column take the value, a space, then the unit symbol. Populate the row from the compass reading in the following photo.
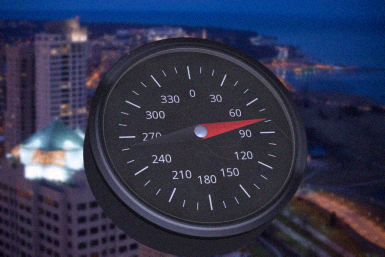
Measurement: 80 °
